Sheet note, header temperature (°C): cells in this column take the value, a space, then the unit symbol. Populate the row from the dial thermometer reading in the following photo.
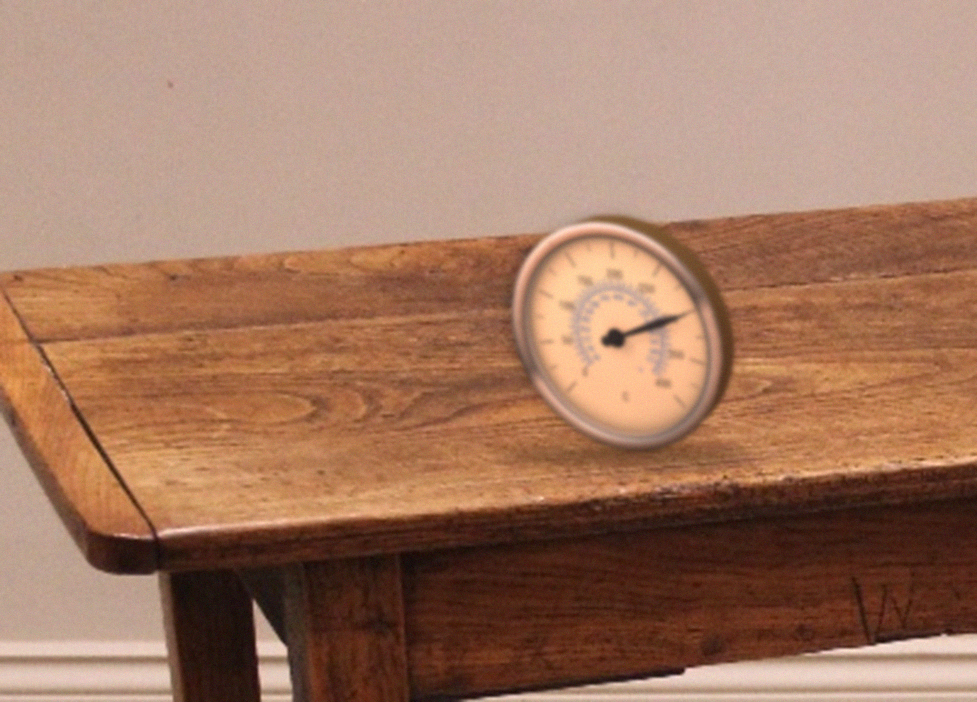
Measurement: 300 °C
